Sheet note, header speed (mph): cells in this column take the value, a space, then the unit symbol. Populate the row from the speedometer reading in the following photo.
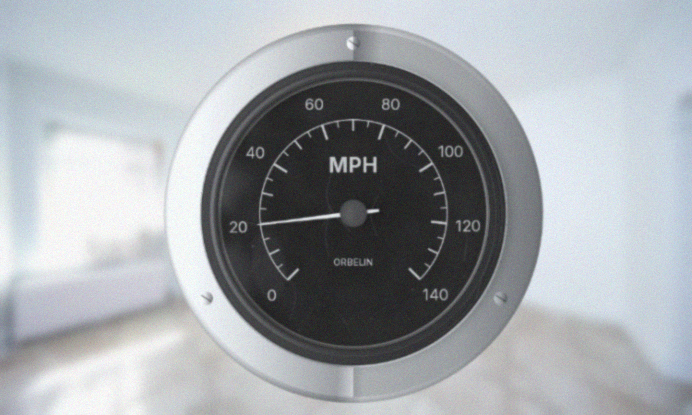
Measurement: 20 mph
